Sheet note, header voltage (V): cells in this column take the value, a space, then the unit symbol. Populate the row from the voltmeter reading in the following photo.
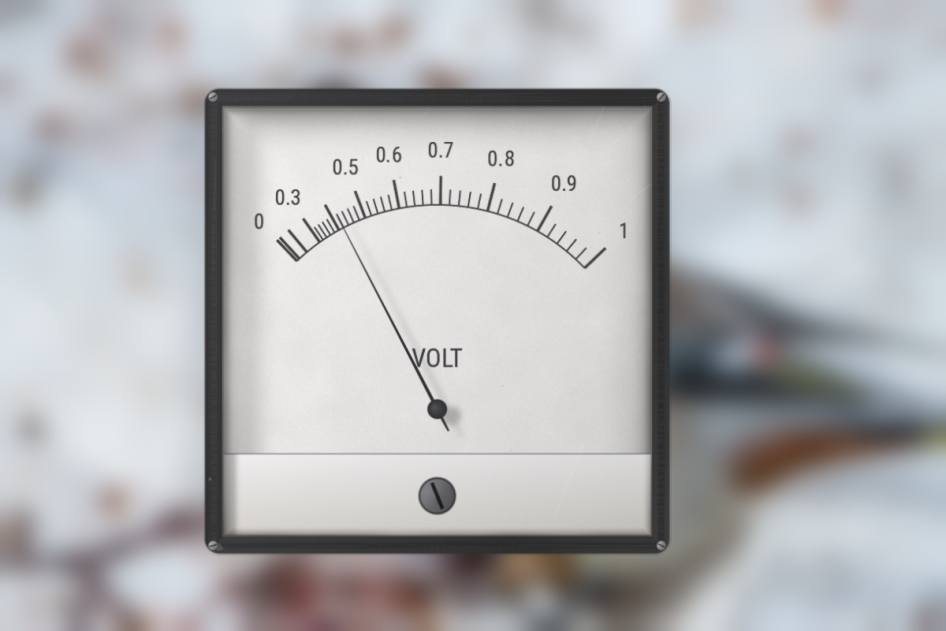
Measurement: 0.42 V
